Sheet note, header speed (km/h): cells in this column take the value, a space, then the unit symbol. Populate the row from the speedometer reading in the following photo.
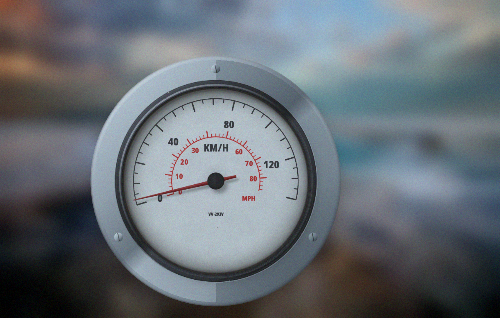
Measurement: 2.5 km/h
